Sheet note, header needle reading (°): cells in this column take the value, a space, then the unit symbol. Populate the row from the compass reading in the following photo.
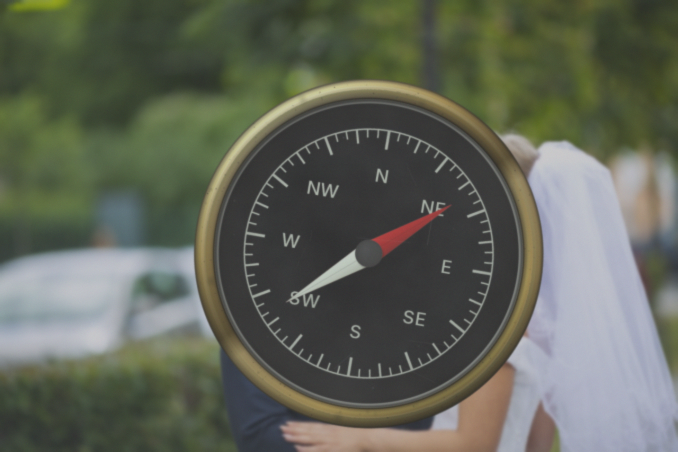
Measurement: 50 °
